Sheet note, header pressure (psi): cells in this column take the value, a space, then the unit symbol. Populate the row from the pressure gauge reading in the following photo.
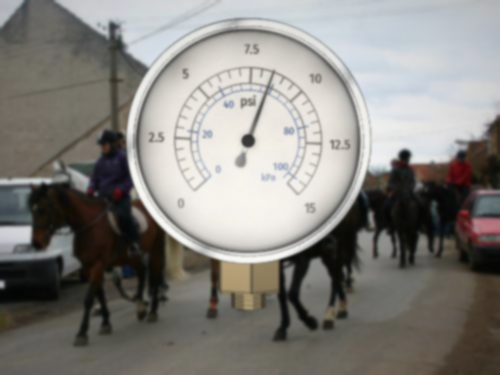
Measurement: 8.5 psi
